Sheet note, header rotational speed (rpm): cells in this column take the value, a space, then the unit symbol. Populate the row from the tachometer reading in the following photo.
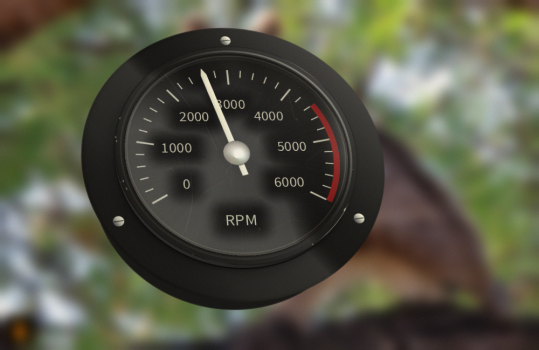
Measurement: 2600 rpm
